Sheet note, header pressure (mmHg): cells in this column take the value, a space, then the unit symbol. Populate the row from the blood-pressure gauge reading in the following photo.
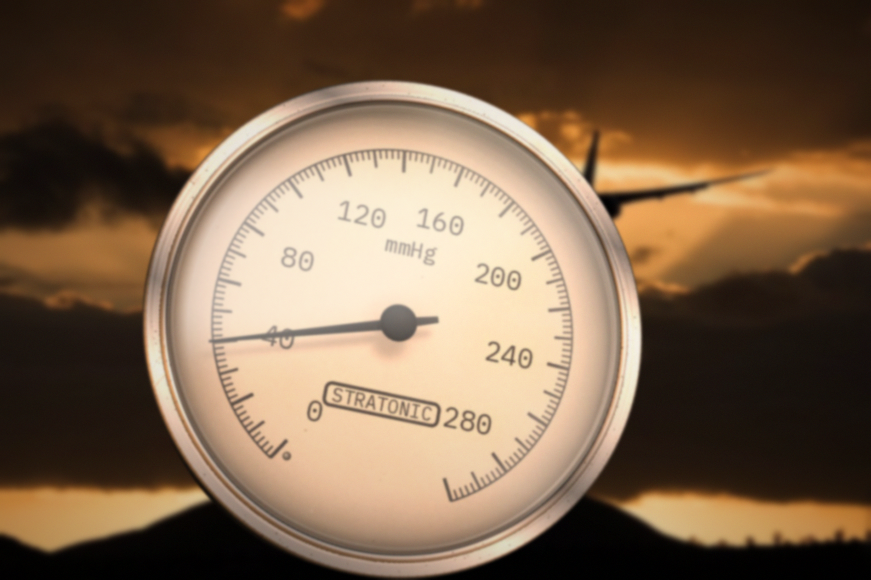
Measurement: 40 mmHg
